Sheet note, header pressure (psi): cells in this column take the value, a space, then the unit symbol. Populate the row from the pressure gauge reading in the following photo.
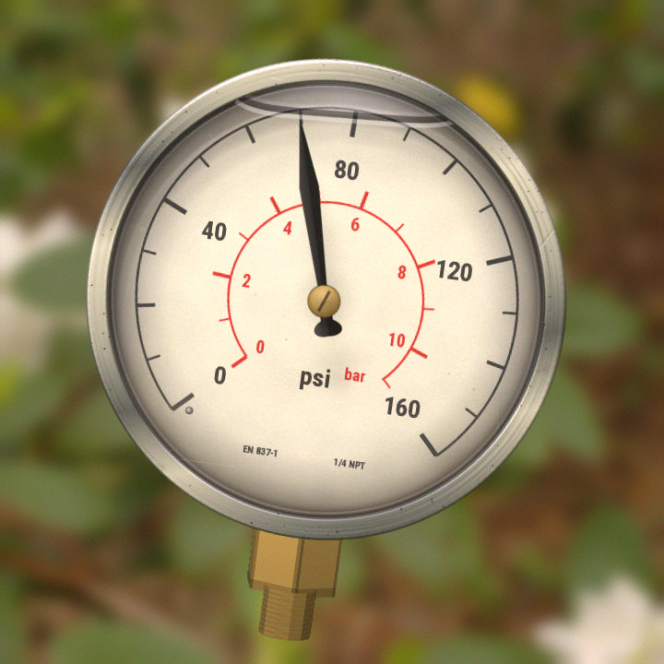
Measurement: 70 psi
